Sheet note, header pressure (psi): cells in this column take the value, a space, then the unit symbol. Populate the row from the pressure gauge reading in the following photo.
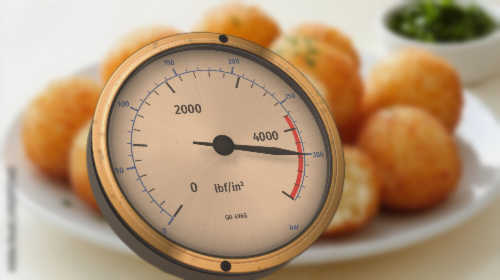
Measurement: 4400 psi
